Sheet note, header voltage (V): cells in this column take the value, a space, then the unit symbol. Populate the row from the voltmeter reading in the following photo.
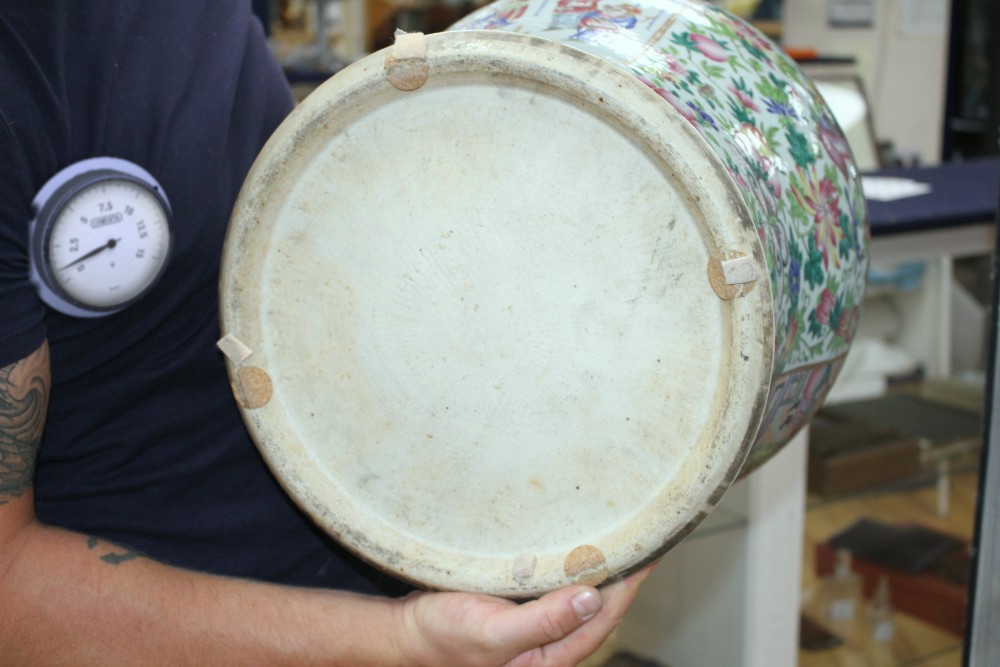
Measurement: 1 V
